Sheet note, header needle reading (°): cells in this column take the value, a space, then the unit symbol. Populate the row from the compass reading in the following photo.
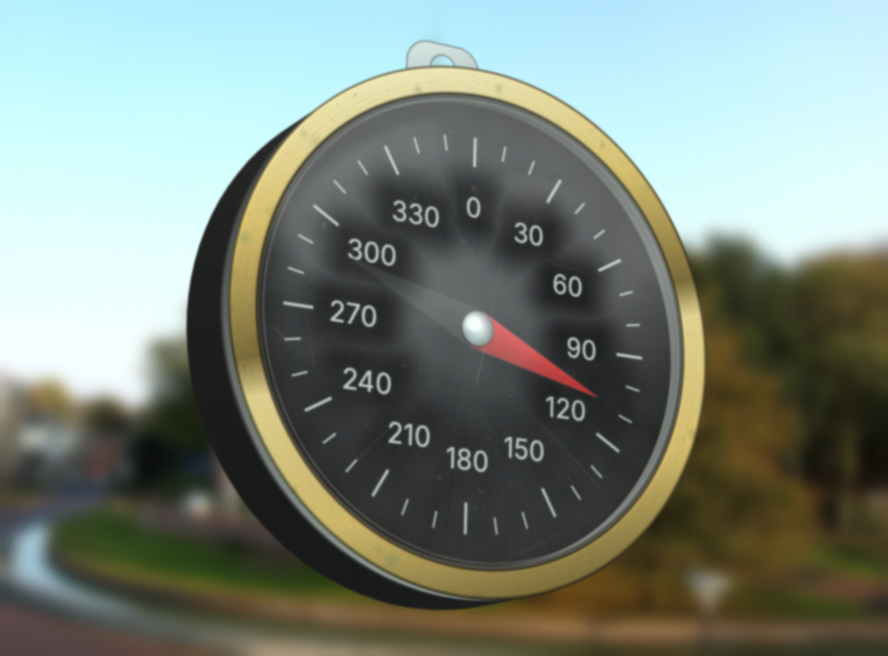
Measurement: 110 °
